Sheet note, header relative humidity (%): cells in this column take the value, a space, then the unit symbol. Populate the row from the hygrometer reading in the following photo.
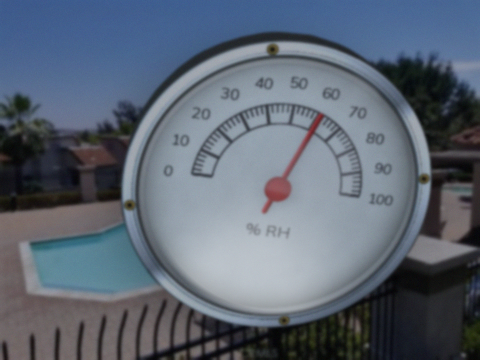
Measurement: 60 %
